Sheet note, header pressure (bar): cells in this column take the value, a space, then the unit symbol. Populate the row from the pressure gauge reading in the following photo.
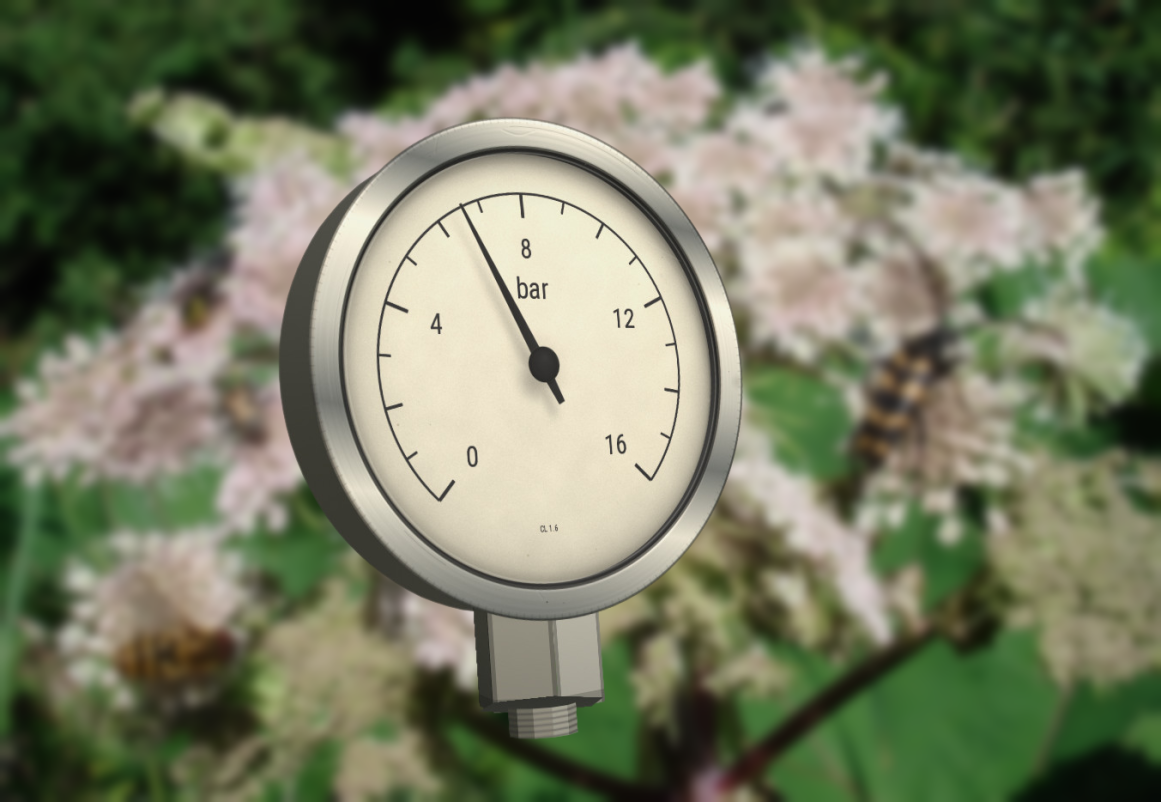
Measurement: 6.5 bar
